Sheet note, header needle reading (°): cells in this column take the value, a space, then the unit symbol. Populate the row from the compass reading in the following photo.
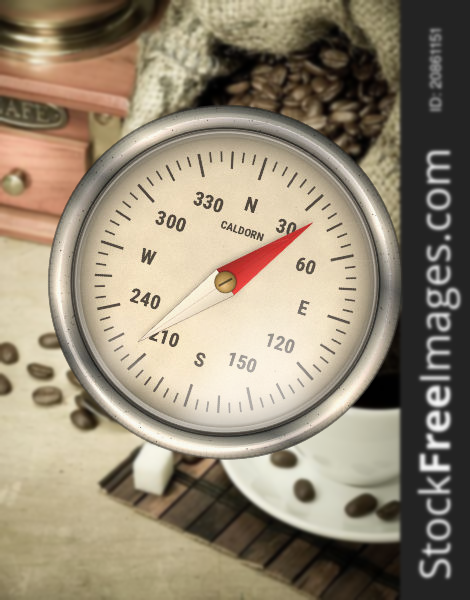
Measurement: 37.5 °
